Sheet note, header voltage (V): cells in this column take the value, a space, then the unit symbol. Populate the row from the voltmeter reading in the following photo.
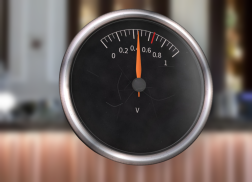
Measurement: 0.45 V
